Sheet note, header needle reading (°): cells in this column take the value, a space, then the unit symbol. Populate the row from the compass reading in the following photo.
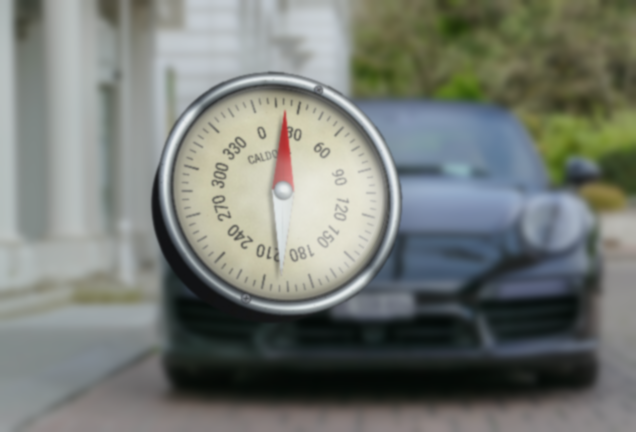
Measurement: 20 °
